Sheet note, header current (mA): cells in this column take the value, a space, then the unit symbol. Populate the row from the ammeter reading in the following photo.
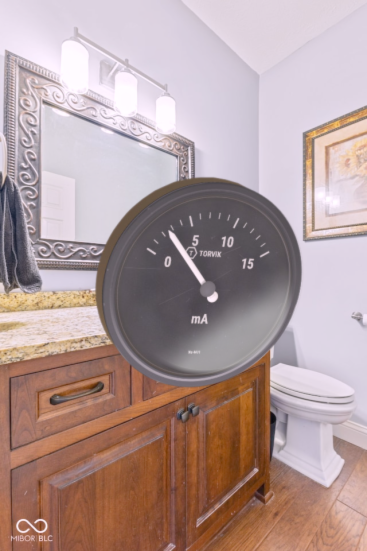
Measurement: 2.5 mA
